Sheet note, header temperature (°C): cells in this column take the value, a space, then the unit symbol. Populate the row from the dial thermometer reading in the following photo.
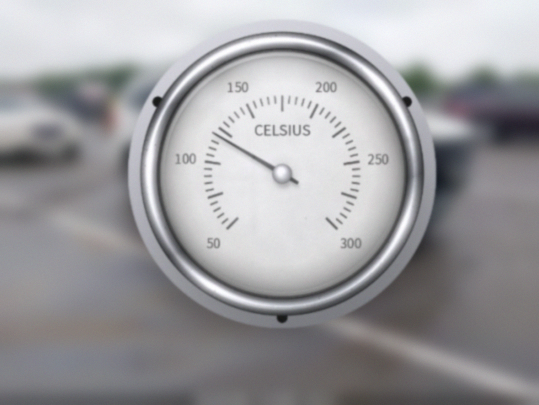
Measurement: 120 °C
